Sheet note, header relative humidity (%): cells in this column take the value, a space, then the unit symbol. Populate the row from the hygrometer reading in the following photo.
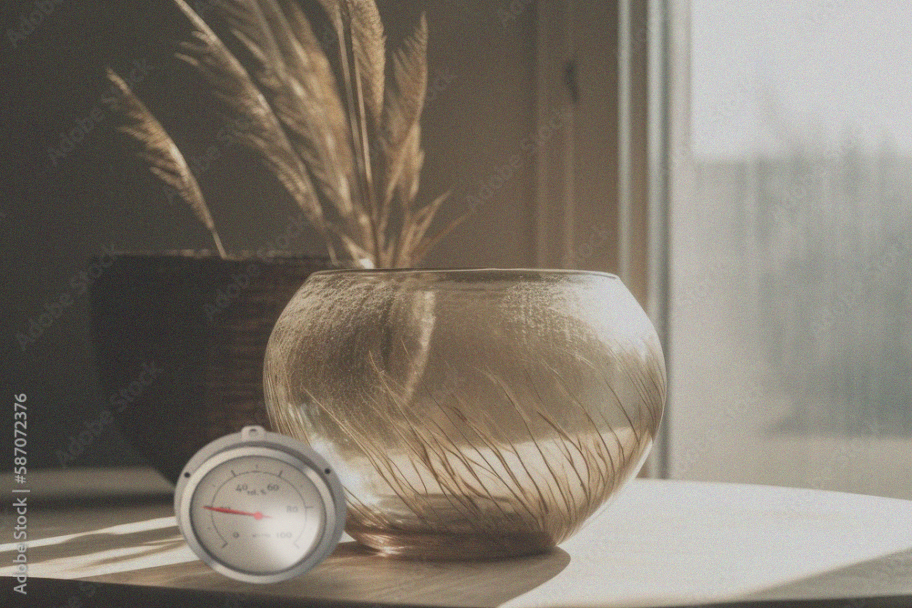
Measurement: 20 %
